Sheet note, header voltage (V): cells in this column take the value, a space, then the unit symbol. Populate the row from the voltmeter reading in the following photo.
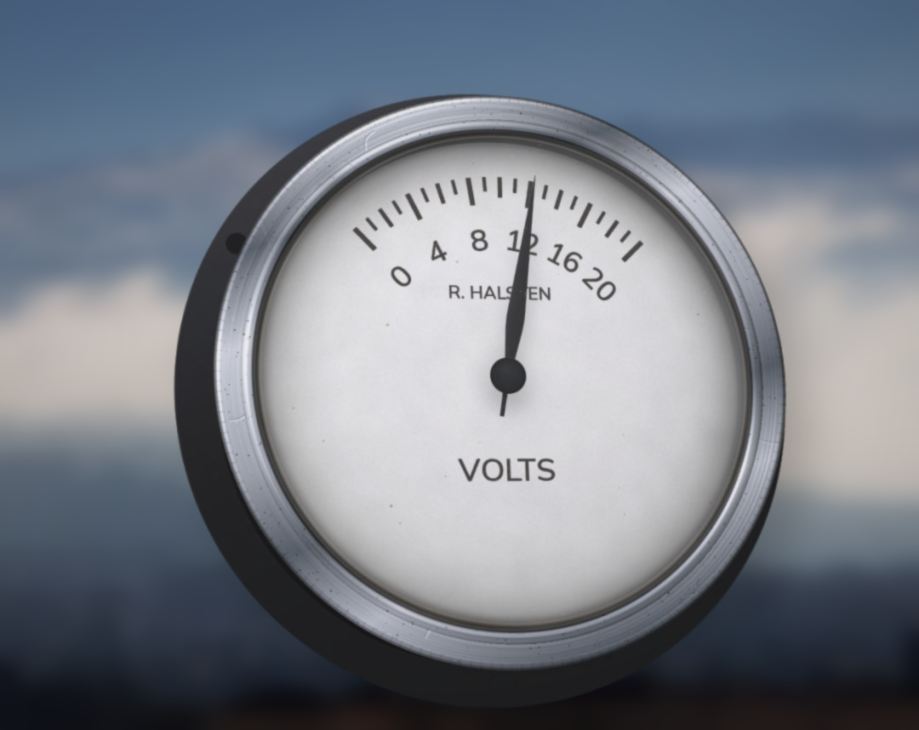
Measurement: 12 V
